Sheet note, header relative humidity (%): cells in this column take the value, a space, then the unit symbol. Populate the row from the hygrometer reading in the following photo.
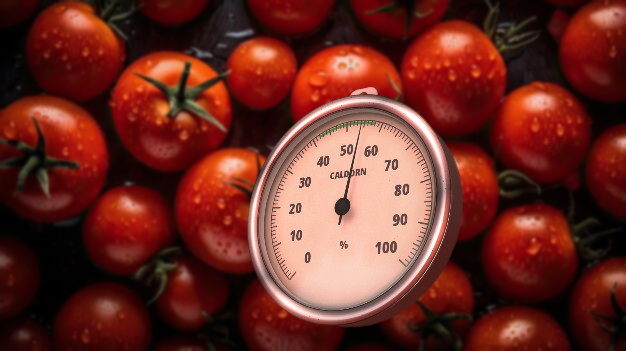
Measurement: 55 %
